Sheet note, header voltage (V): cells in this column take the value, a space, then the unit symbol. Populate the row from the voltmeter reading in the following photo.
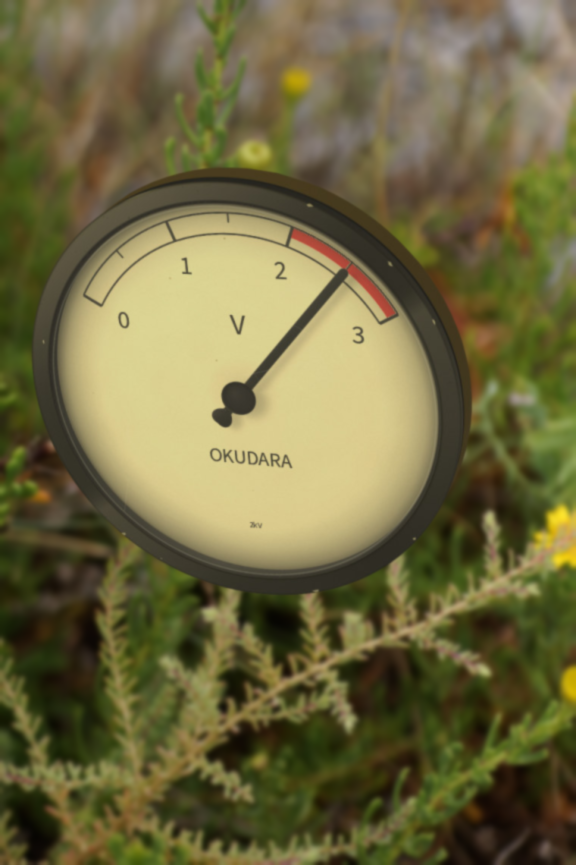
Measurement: 2.5 V
